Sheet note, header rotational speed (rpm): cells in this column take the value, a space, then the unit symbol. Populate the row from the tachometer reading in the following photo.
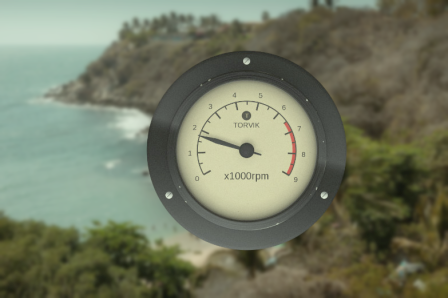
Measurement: 1750 rpm
